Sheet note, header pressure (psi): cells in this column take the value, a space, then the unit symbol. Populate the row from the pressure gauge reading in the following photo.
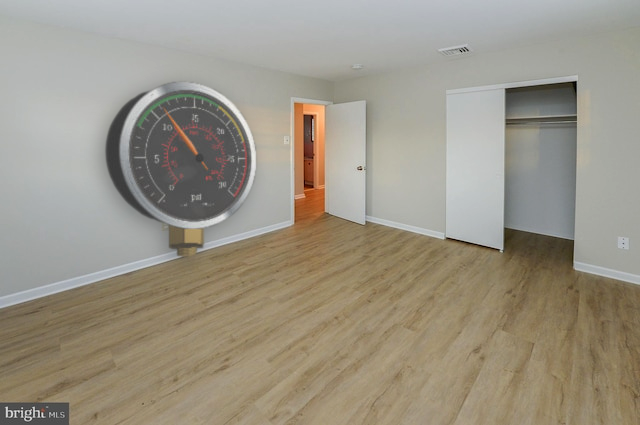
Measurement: 11 psi
